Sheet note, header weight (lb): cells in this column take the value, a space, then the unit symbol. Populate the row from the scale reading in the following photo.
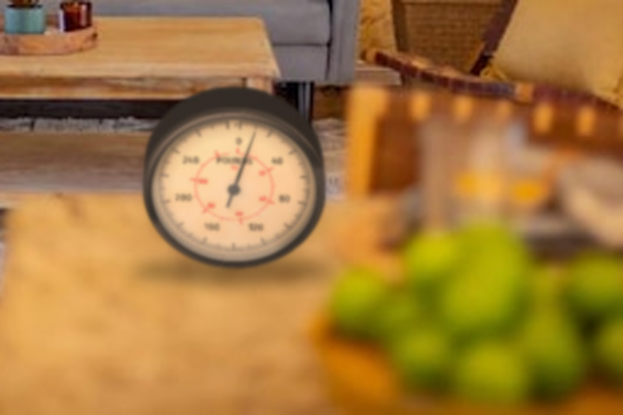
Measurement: 10 lb
